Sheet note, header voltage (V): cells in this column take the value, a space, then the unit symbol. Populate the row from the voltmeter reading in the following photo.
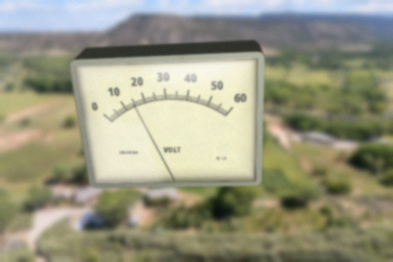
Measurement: 15 V
